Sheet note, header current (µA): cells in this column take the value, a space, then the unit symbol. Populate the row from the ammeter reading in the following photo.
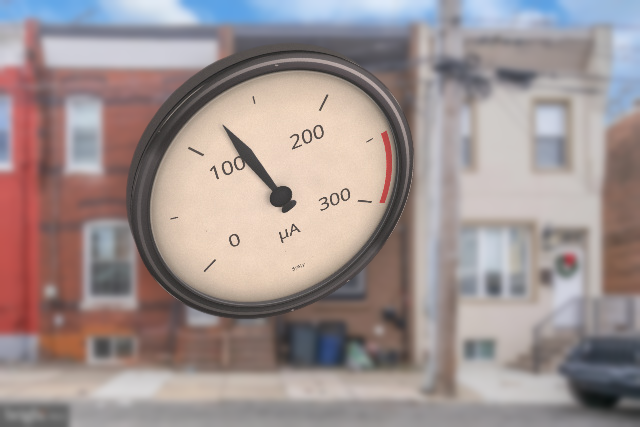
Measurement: 125 µA
